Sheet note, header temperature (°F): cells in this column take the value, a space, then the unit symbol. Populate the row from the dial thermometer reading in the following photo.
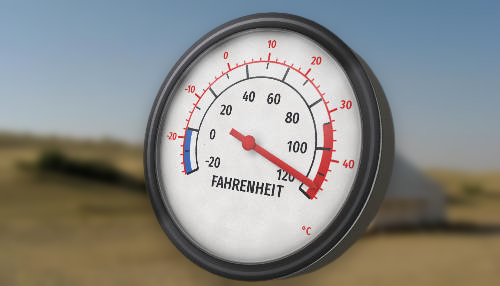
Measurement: 115 °F
